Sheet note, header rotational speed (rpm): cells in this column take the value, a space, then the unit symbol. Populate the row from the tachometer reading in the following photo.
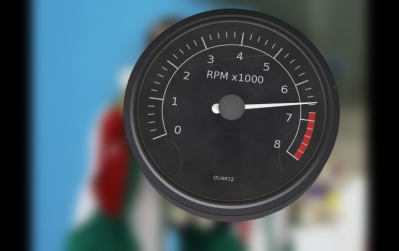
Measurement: 6600 rpm
